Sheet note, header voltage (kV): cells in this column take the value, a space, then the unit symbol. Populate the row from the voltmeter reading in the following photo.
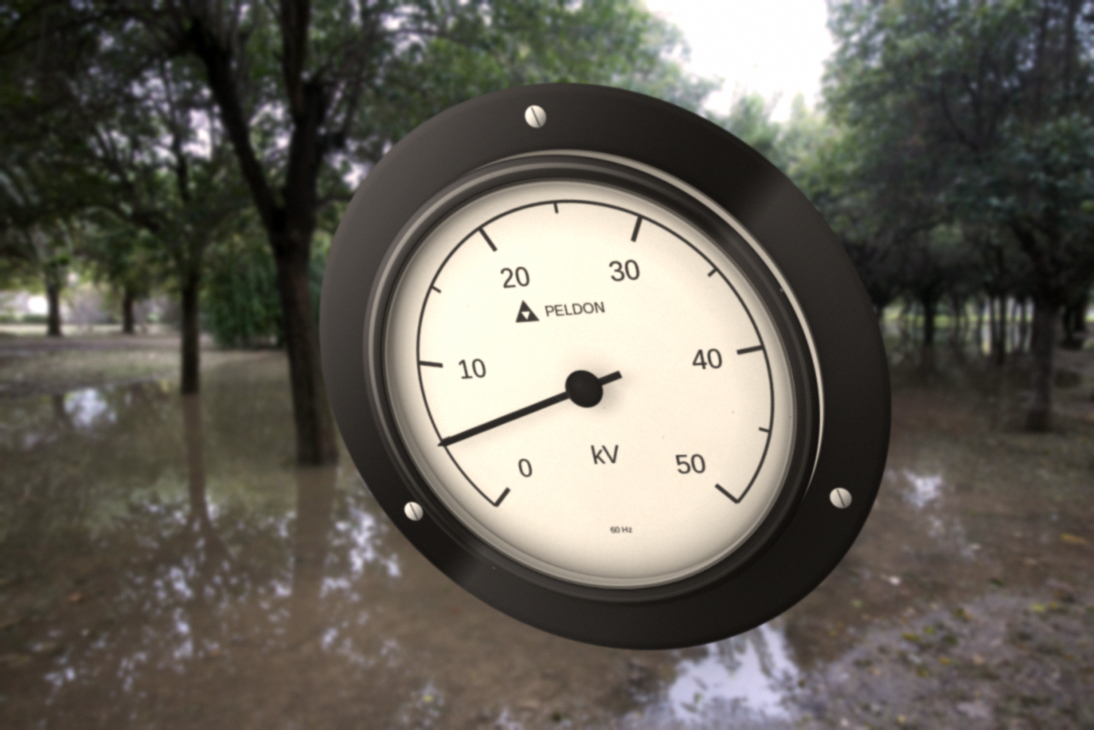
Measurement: 5 kV
